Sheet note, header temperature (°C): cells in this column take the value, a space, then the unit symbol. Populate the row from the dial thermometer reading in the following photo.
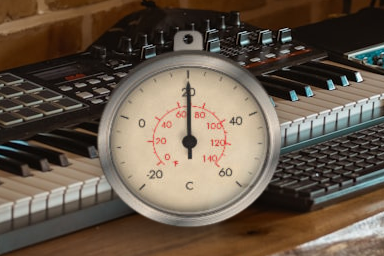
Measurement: 20 °C
